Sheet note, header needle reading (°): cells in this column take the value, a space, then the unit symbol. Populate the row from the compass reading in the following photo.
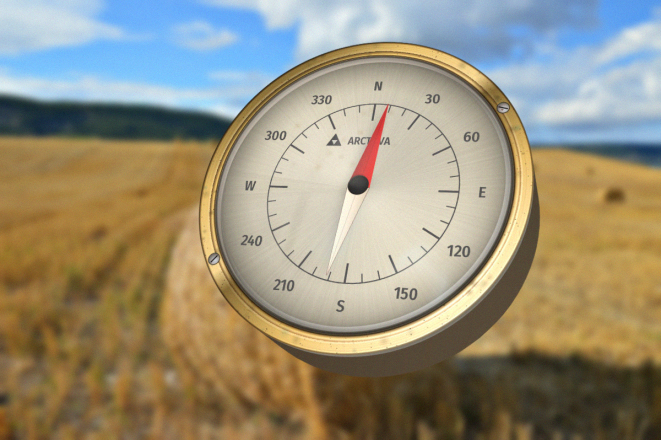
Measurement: 10 °
